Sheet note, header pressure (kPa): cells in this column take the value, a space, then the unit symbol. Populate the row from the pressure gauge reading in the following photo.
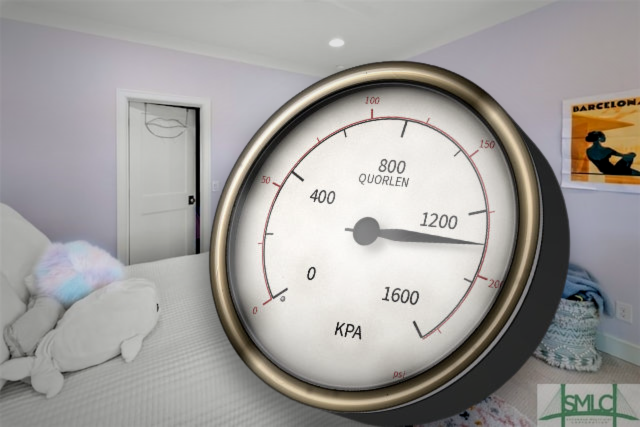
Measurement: 1300 kPa
